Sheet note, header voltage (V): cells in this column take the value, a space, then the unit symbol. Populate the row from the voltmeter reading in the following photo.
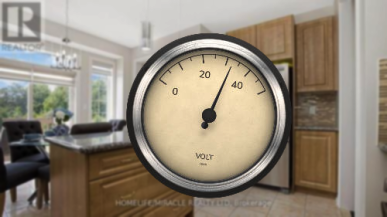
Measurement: 32.5 V
